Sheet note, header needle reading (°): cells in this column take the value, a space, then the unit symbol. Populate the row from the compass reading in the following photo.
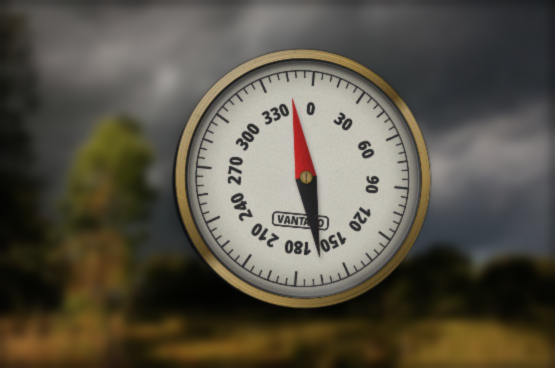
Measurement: 345 °
